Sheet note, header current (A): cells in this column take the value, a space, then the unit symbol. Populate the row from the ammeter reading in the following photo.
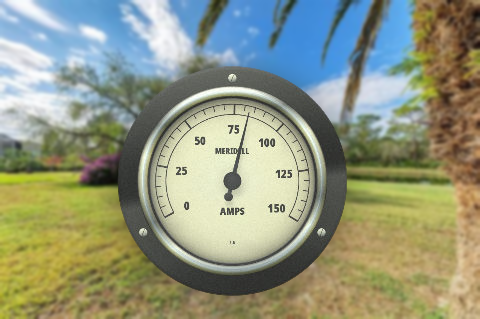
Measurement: 82.5 A
